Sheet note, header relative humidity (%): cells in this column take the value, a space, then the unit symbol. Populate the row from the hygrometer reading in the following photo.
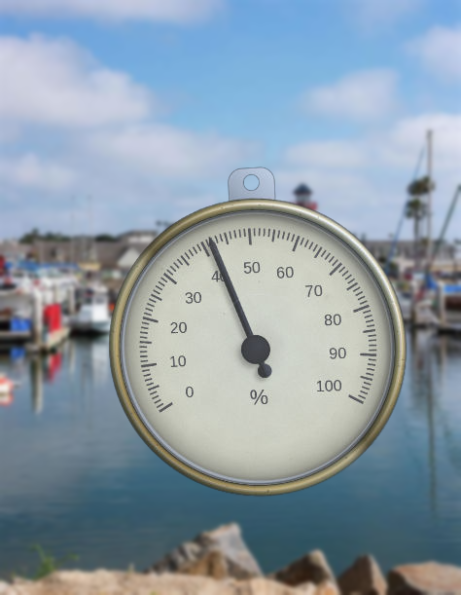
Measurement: 42 %
